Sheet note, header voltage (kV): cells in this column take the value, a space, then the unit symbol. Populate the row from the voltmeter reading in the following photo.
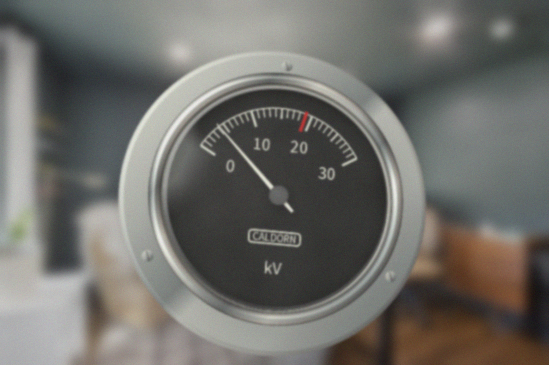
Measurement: 4 kV
